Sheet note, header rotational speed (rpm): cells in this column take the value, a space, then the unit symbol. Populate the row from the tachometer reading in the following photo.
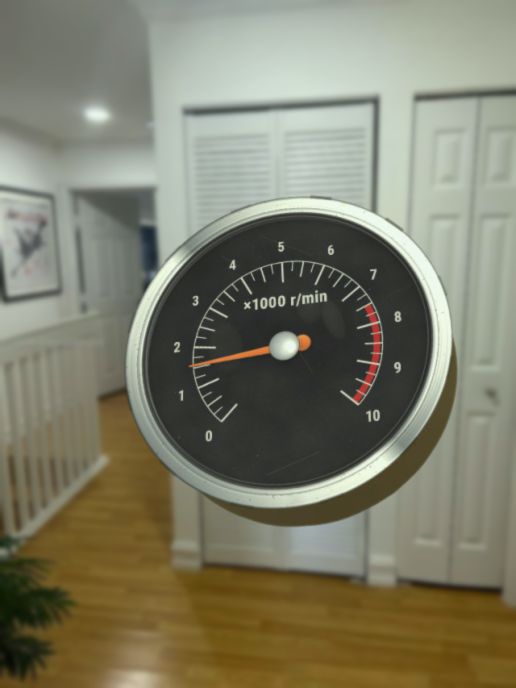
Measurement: 1500 rpm
